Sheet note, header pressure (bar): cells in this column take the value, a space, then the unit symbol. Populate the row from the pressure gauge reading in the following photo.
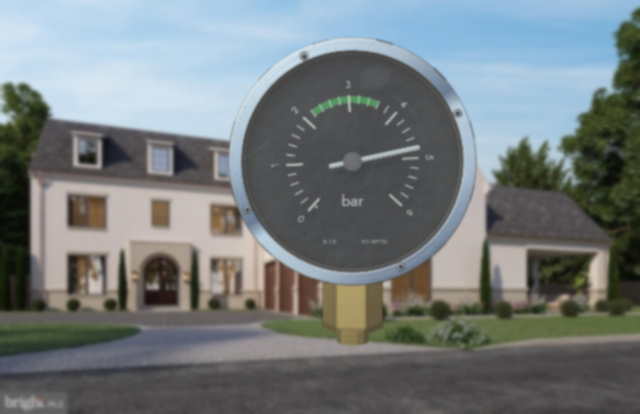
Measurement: 4.8 bar
